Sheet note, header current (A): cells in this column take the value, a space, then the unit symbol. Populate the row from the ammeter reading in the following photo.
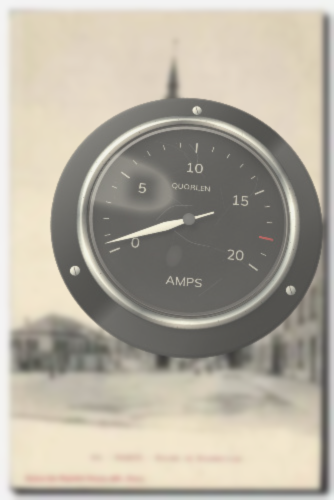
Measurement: 0.5 A
